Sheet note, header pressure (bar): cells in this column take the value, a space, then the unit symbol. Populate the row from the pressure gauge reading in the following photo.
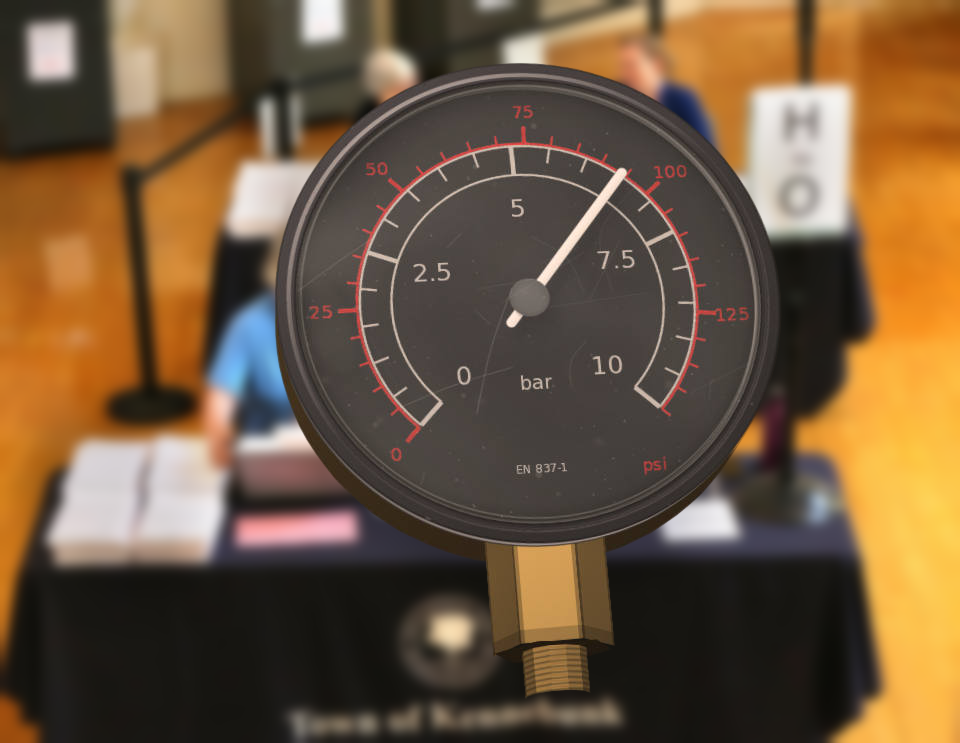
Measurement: 6.5 bar
